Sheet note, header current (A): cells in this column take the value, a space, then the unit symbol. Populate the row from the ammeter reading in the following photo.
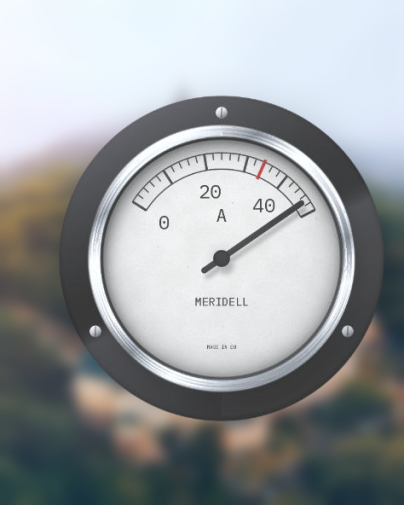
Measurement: 47 A
